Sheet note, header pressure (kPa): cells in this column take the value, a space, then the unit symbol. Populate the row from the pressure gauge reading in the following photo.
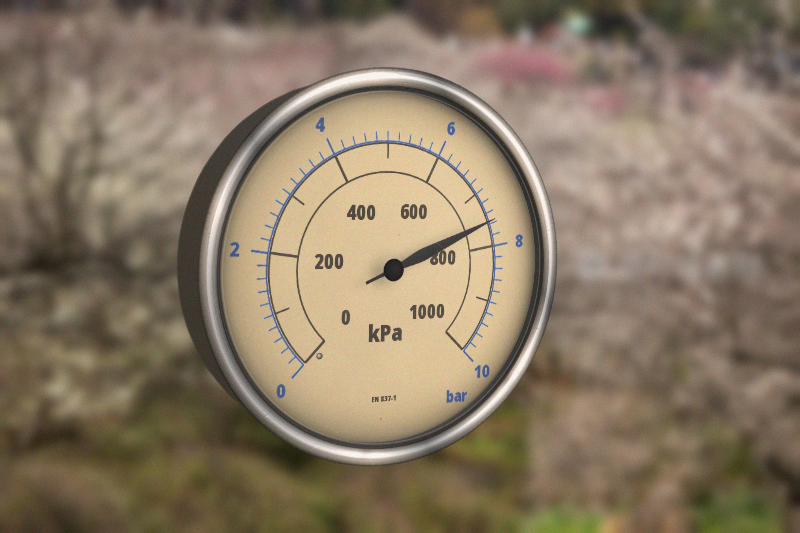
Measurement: 750 kPa
